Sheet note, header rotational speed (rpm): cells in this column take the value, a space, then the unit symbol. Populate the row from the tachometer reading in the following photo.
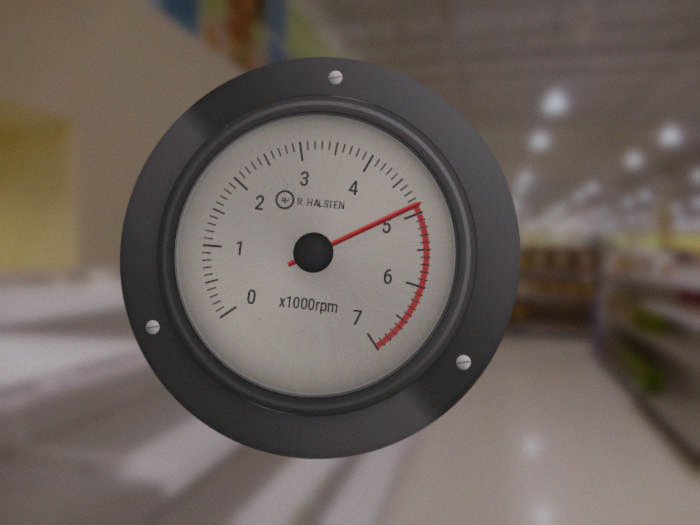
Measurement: 4900 rpm
